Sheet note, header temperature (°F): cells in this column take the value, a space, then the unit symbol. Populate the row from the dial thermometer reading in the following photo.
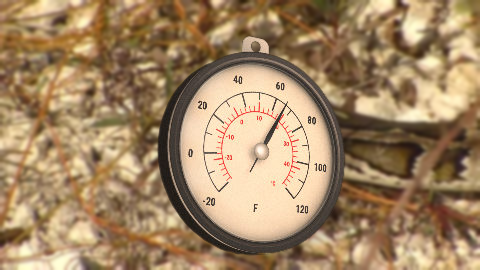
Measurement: 65 °F
